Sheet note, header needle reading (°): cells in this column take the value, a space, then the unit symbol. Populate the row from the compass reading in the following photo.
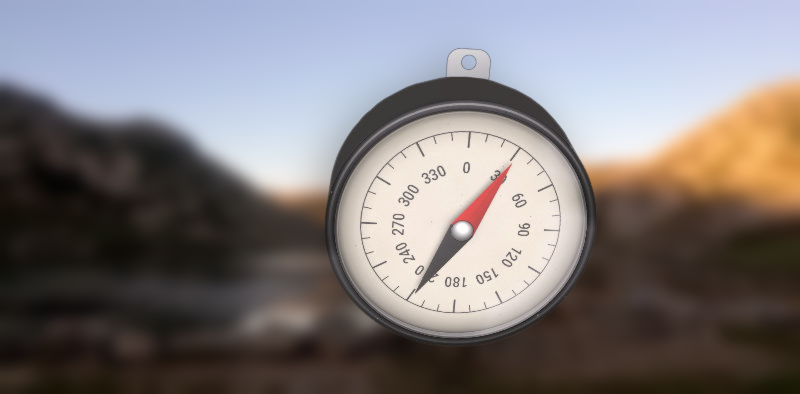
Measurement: 30 °
